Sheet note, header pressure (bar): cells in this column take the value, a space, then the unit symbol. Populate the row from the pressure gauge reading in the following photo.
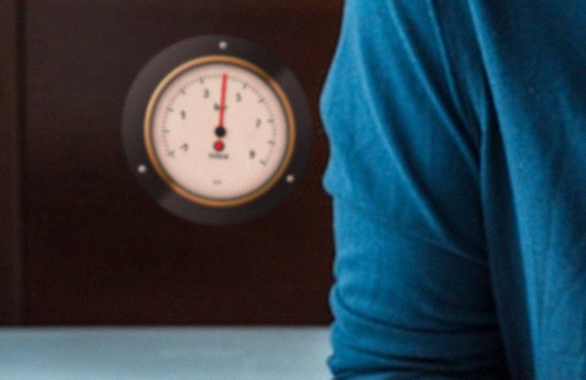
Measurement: 4 bar
